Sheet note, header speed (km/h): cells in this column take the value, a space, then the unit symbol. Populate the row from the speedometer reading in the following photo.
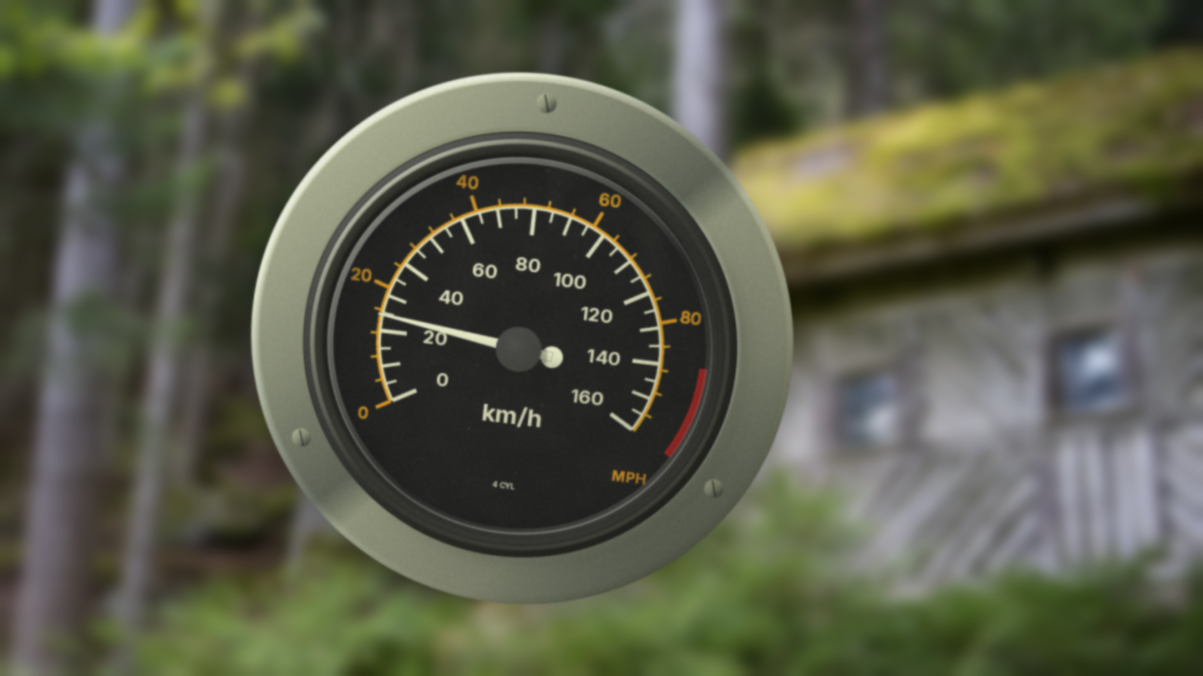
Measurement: 25 km/h
